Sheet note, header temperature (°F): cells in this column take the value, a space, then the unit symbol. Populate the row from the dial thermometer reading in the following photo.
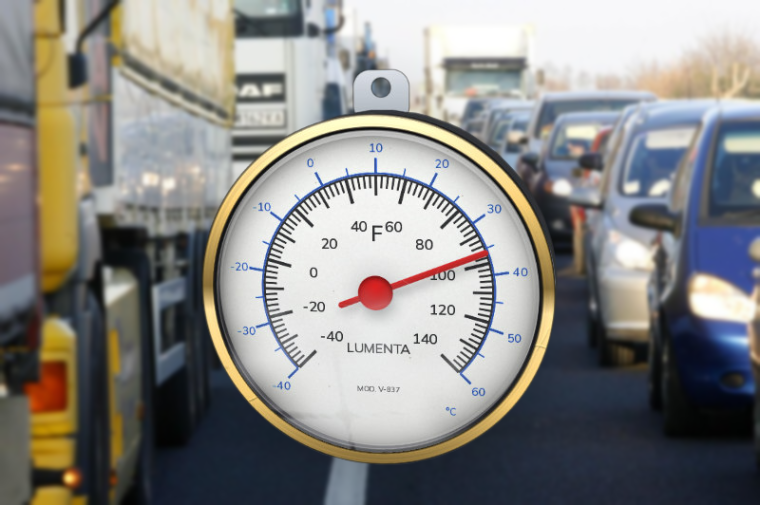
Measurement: 96 °F
